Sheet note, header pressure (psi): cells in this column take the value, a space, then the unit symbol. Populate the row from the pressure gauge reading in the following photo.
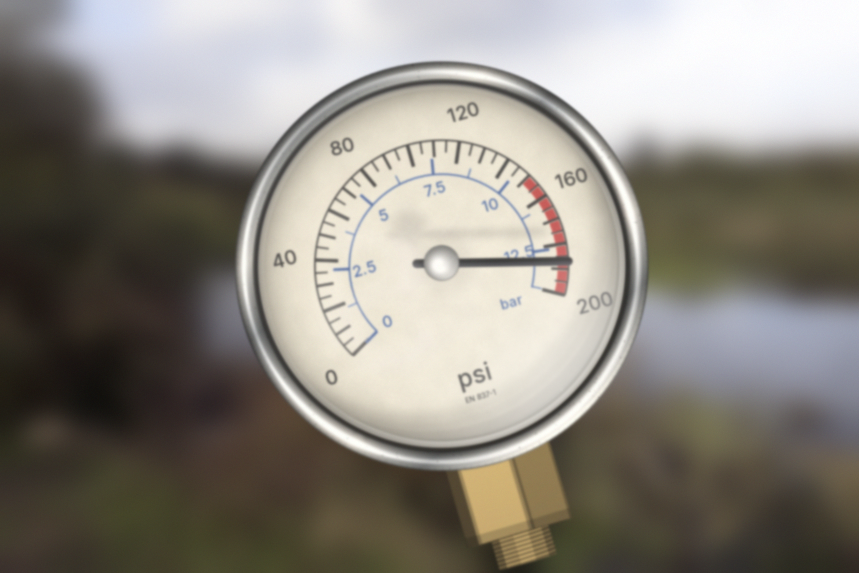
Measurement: 187.5 psi
